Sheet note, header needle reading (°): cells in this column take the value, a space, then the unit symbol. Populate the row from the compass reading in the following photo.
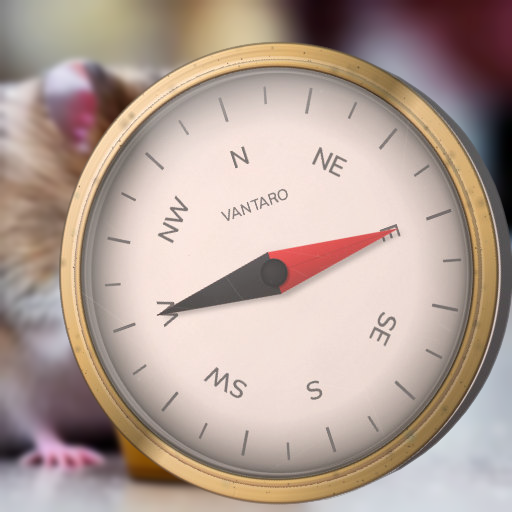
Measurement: 90 °
